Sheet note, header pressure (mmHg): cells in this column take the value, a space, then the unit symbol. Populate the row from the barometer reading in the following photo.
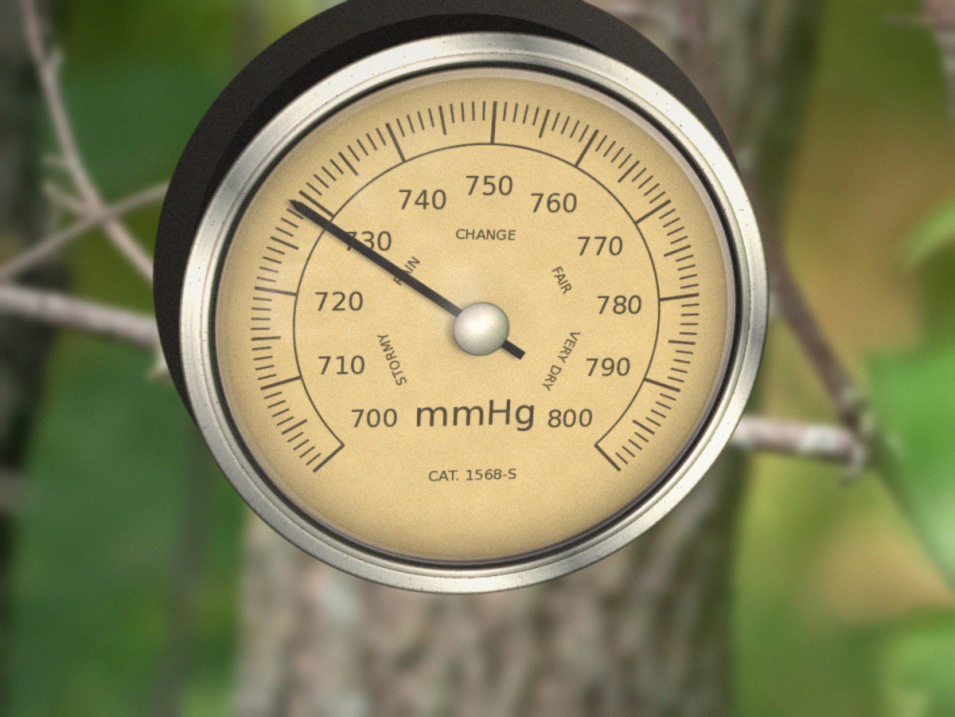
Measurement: 729 mmHg
